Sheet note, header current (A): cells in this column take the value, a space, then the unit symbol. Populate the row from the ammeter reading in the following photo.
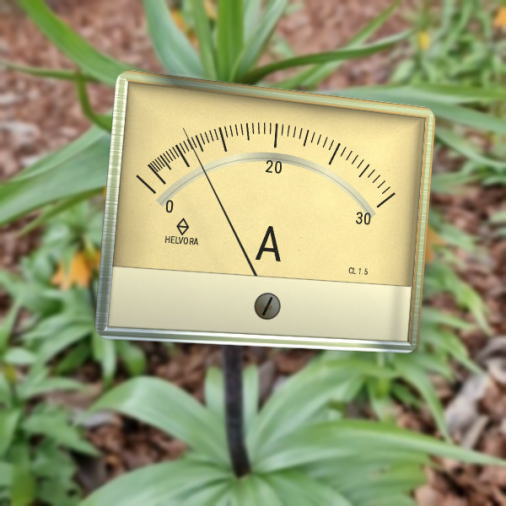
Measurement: 11.5 A
